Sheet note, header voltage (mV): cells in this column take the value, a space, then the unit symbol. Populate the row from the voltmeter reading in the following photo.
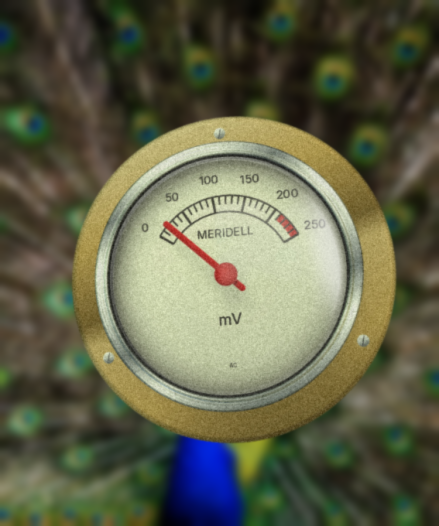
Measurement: 20 mV
